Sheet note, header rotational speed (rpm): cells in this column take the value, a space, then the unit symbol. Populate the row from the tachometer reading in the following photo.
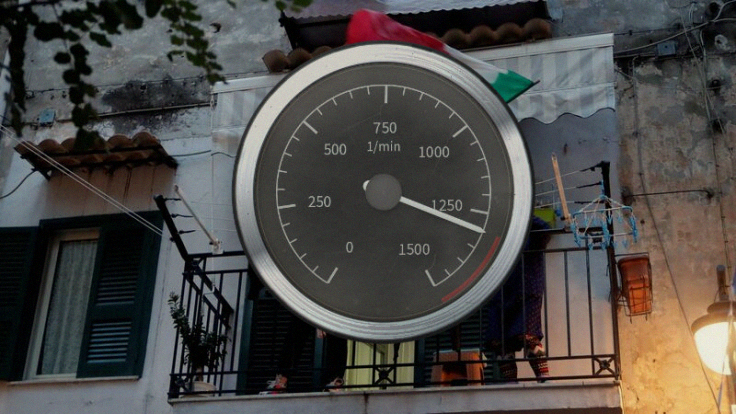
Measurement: 1300 rpm
